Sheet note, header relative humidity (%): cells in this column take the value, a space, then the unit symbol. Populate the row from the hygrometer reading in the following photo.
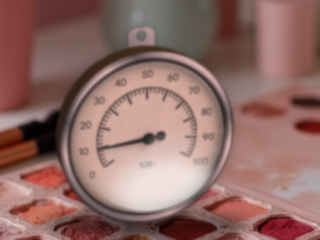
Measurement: 10 %
